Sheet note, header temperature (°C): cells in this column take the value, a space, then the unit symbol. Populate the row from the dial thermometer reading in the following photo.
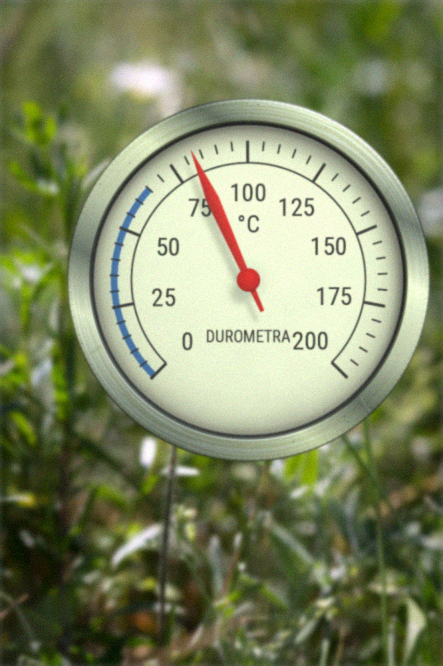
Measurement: 82.5 °C
